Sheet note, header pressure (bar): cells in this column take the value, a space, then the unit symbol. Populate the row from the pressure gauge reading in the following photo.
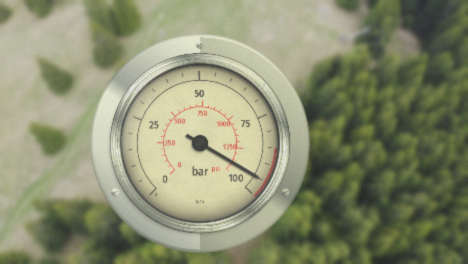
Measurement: 95 bar
